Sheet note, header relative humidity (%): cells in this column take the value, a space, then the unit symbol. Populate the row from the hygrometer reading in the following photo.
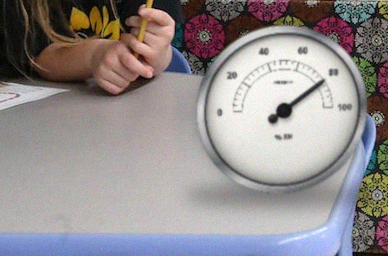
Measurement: 80 %
